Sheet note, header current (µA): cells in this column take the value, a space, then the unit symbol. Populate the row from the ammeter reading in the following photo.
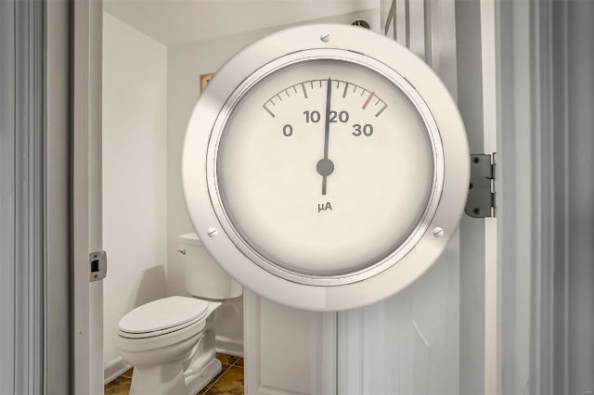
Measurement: 16 µA
